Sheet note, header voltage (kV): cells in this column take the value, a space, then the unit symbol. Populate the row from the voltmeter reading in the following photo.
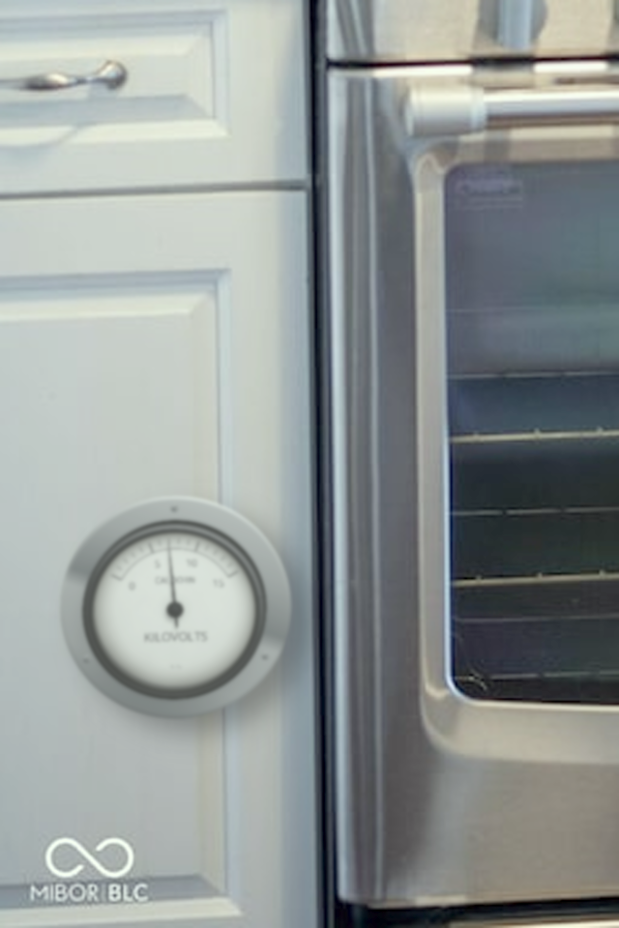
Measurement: 7 kV
